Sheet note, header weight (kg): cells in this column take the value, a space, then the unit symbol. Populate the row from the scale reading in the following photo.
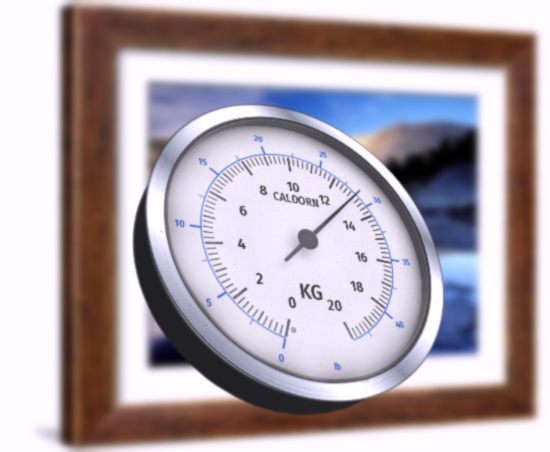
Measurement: 13 kg
